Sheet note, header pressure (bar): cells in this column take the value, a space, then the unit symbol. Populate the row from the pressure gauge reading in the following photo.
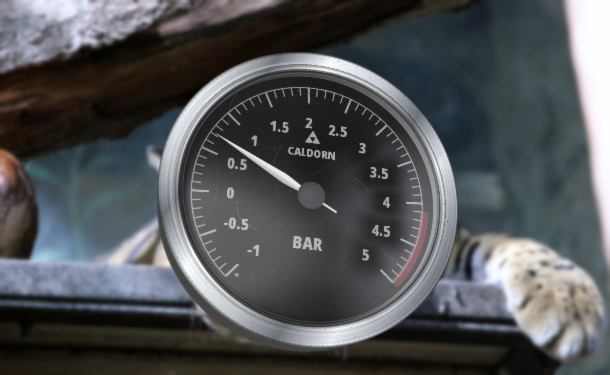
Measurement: 0.7 bar
